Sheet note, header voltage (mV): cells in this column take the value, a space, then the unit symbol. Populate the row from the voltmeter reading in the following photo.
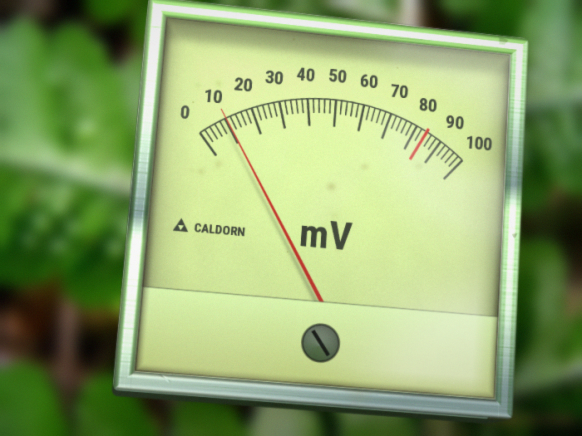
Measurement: 10 mV
